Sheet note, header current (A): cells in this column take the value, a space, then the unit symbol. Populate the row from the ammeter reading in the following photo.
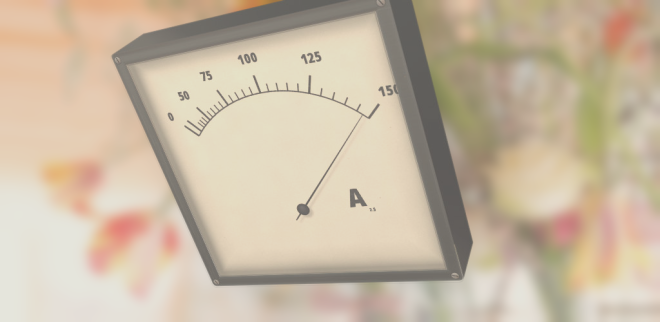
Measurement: 147.5 A
